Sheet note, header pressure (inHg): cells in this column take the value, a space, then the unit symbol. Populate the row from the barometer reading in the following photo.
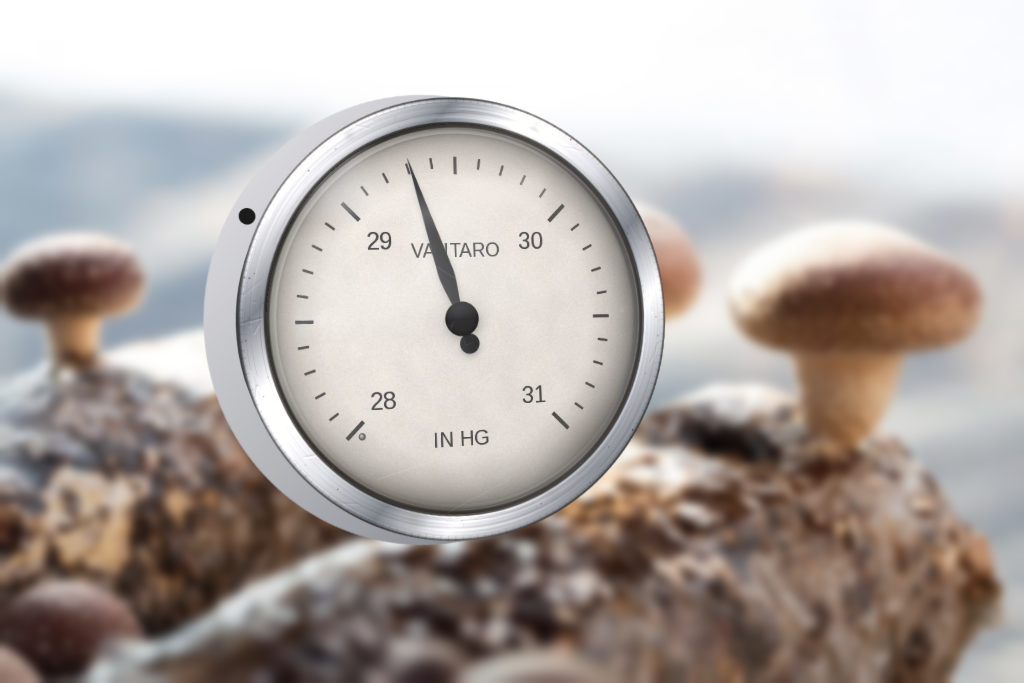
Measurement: 29.3 inHg
